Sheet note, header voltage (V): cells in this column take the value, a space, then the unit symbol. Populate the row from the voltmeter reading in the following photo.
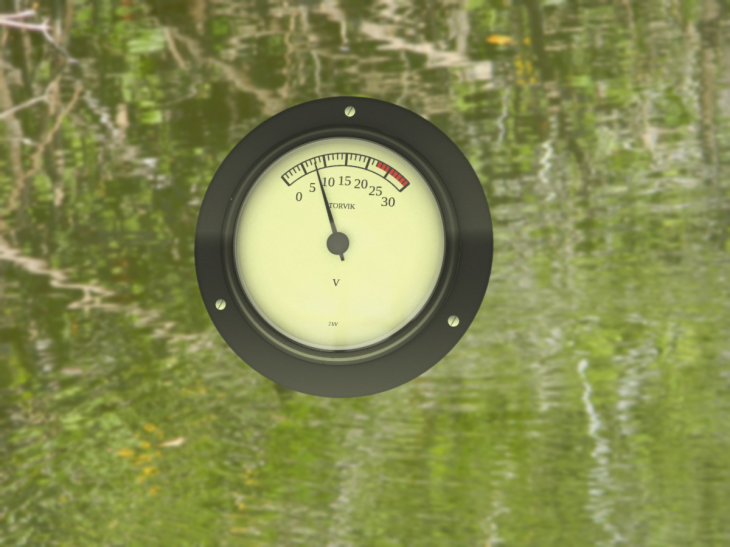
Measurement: 8 V
